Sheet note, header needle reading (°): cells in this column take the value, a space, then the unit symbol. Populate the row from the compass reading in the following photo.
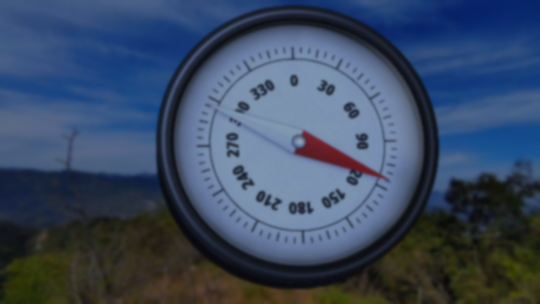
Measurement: 115 °
